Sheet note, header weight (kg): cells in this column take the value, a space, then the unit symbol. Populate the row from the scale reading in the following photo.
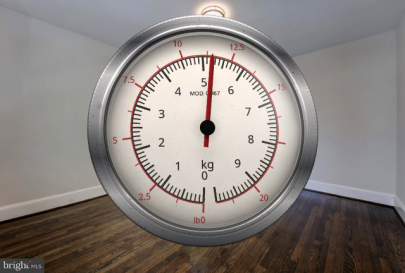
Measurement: 5.2 kg
